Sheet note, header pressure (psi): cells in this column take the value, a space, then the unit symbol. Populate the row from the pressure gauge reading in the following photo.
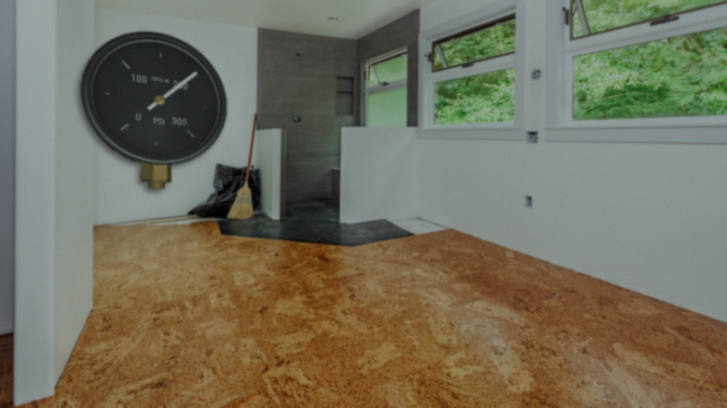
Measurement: 200 psi
